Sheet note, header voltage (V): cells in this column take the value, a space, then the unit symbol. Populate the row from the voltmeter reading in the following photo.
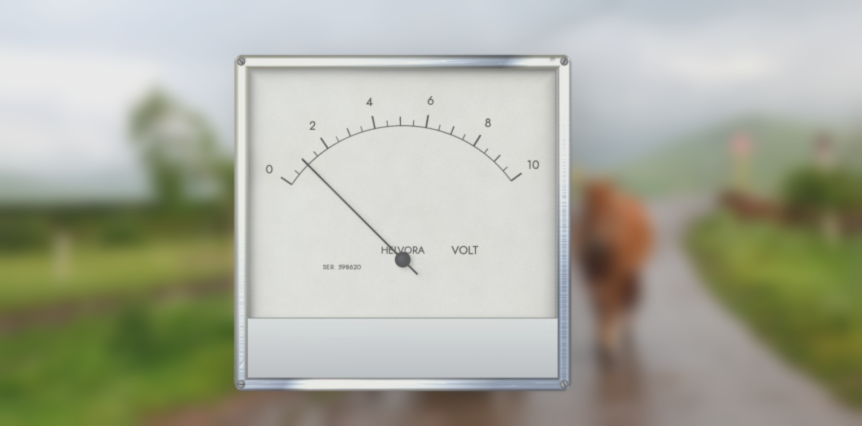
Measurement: 1 V
